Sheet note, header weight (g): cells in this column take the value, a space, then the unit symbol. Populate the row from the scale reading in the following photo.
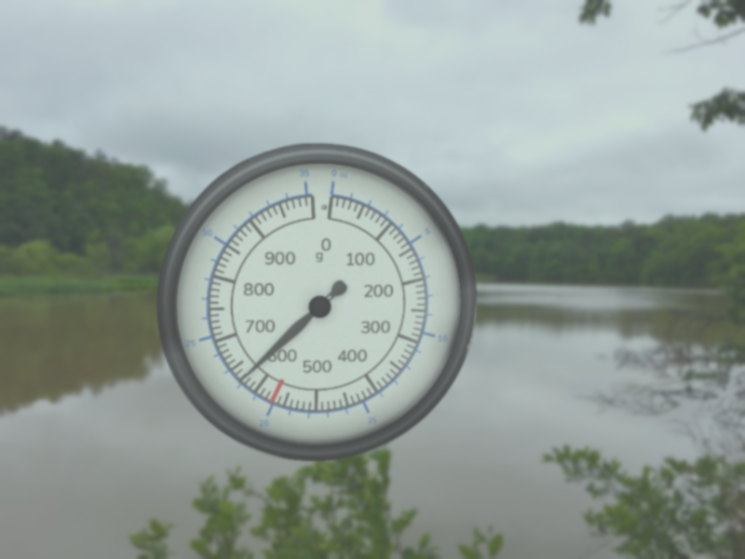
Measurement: 630 g
